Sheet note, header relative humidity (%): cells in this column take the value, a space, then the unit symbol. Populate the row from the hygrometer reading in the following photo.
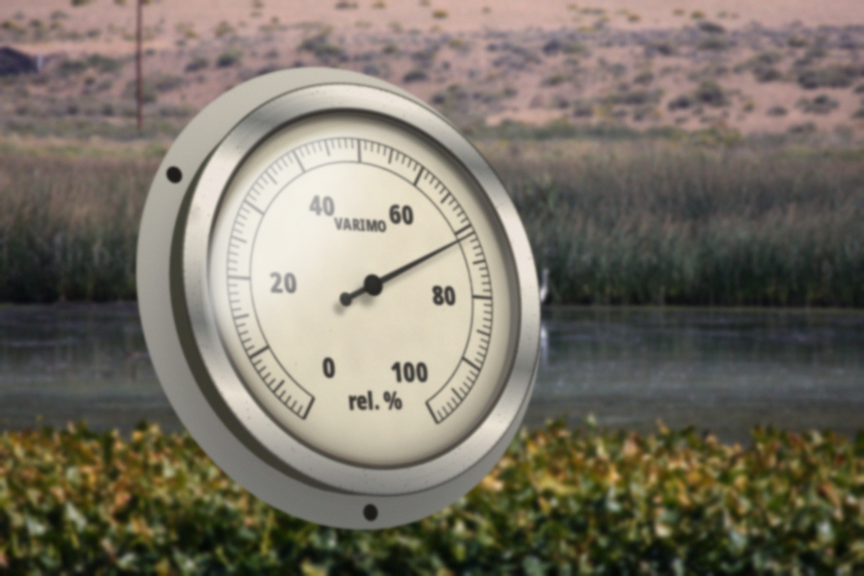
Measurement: 71 %
